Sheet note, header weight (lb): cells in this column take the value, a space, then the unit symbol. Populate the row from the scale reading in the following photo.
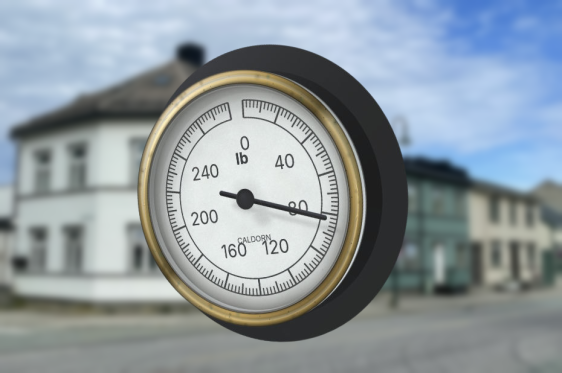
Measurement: 82 lb
